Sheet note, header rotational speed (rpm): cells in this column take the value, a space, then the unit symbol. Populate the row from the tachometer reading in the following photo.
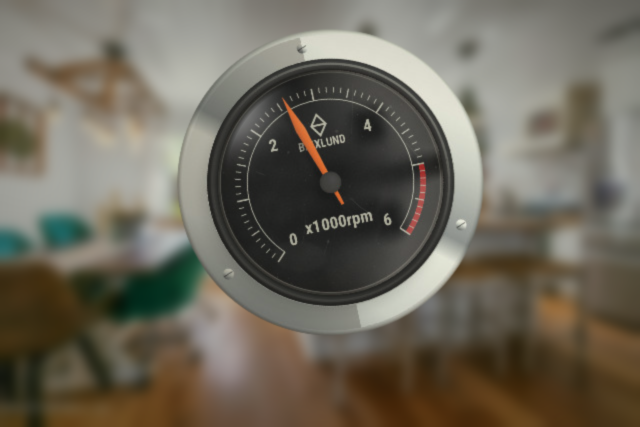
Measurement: 2600 rpm
